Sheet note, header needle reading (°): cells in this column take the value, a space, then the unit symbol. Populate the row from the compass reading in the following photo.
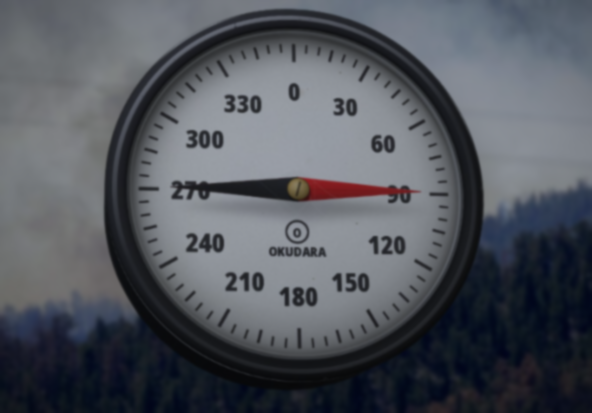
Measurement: 90 °
